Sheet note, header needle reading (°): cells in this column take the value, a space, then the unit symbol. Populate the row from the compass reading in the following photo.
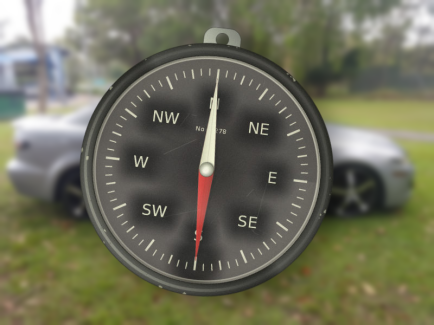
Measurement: 180 °
